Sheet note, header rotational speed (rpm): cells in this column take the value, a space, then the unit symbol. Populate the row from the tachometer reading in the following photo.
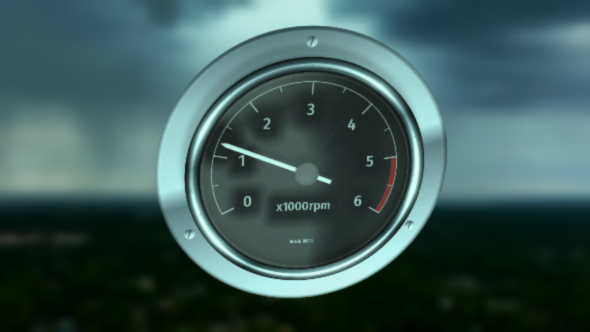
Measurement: 1250 rpm
